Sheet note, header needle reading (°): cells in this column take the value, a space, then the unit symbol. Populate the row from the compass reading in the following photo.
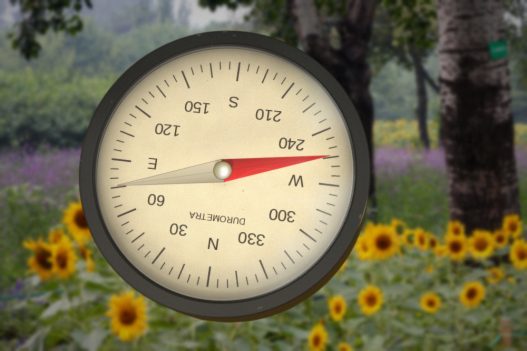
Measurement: 255 °
